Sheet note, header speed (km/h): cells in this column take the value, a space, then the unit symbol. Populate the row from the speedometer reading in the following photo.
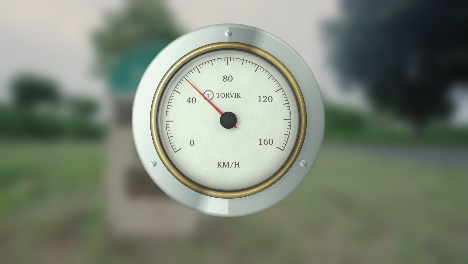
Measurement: 50 km/h
